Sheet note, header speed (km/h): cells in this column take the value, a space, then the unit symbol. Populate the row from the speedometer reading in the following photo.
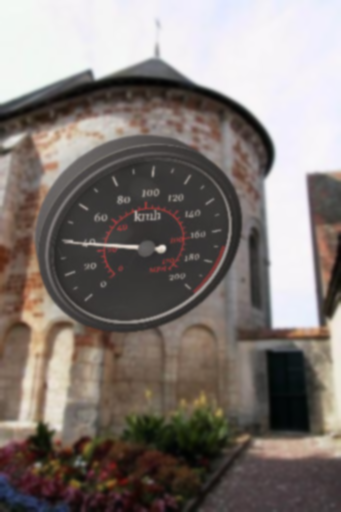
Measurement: 40 km/h
